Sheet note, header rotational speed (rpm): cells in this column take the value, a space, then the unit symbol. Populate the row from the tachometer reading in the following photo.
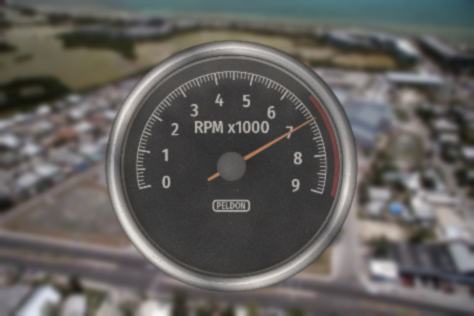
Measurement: 7000 rpm
